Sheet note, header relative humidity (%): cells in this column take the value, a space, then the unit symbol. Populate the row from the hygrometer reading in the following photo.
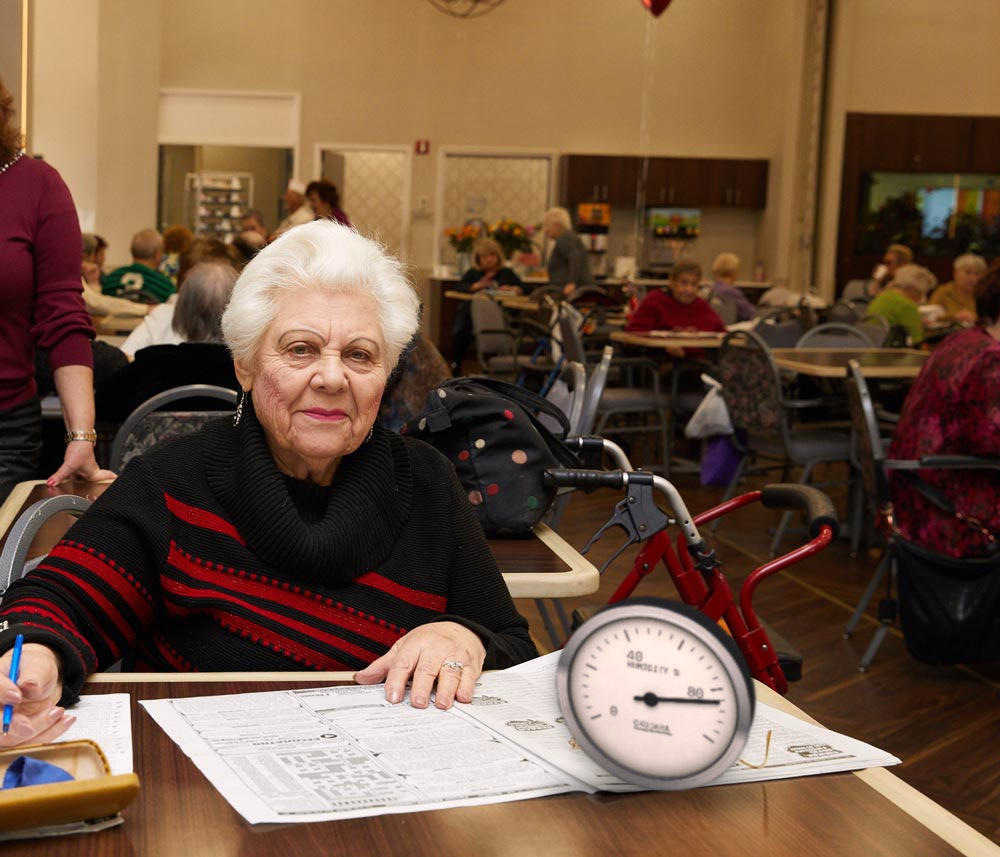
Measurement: 84 %
